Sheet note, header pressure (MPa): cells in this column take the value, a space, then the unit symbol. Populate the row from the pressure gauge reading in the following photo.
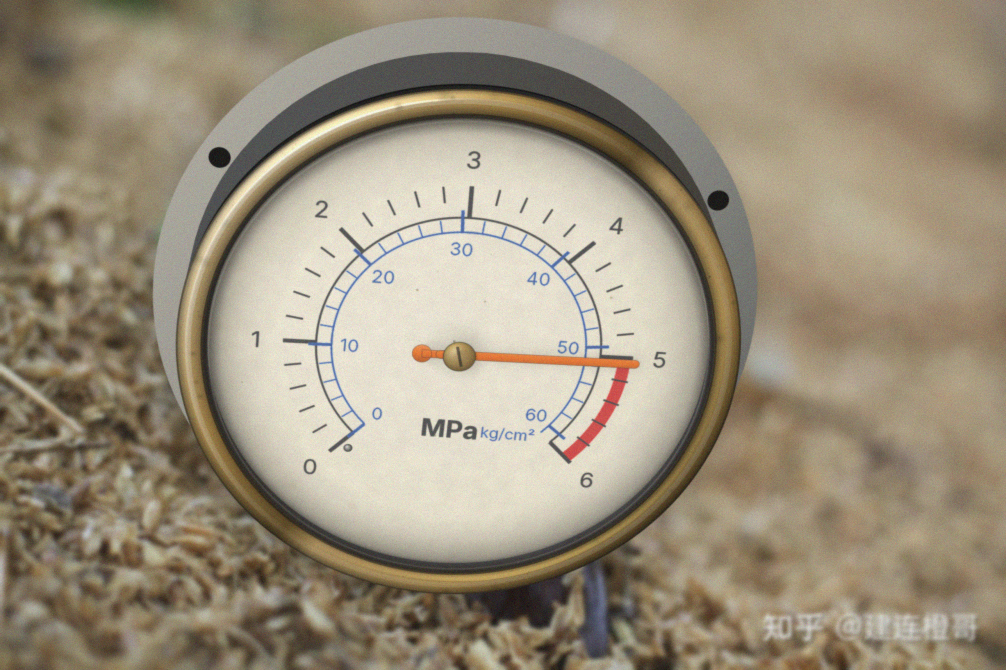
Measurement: 5 MPa
